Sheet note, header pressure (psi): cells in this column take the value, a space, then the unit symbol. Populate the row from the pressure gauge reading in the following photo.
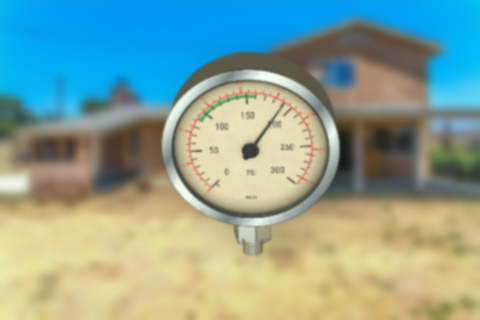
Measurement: 190 psi
